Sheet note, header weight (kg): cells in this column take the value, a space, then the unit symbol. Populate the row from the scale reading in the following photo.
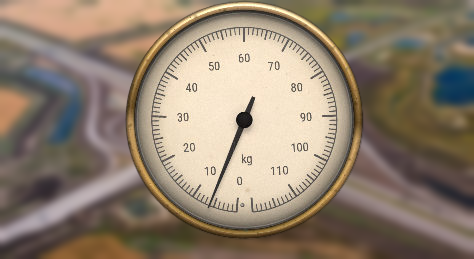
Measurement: 6 kg
